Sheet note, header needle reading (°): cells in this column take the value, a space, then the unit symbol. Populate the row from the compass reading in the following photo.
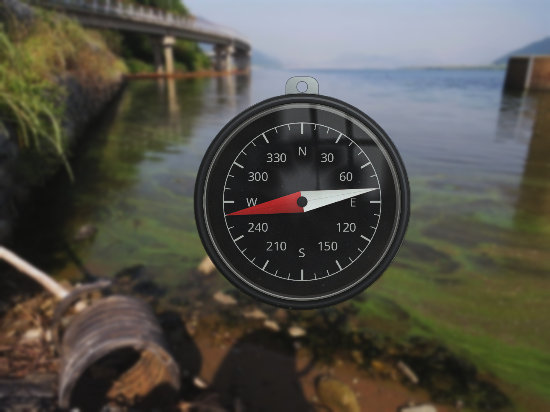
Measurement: 260 °
